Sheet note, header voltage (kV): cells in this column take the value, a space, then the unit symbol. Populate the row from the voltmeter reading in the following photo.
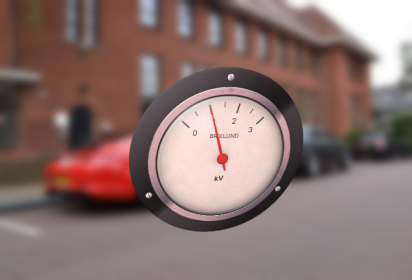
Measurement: 1 kV
